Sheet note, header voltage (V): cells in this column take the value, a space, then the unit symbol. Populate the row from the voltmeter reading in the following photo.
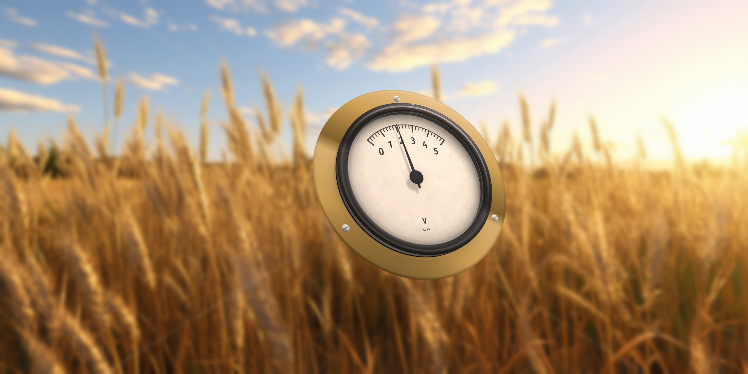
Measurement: 2 V
